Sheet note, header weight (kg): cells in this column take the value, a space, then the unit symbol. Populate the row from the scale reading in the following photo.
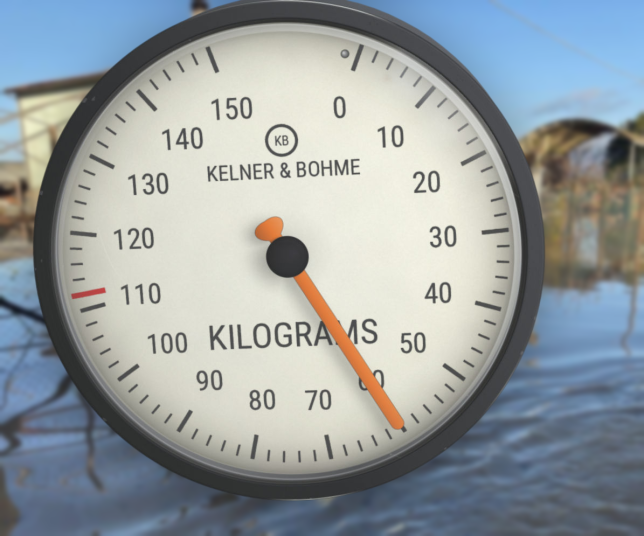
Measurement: 60 kg
